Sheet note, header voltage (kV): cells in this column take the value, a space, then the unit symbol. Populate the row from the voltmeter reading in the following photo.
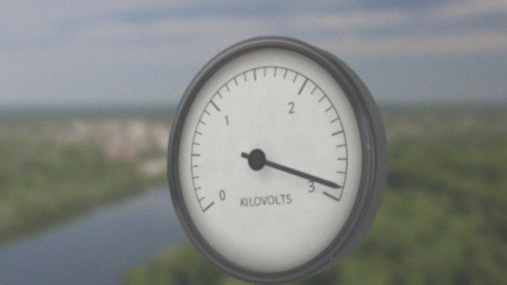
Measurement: 2.9 kV
